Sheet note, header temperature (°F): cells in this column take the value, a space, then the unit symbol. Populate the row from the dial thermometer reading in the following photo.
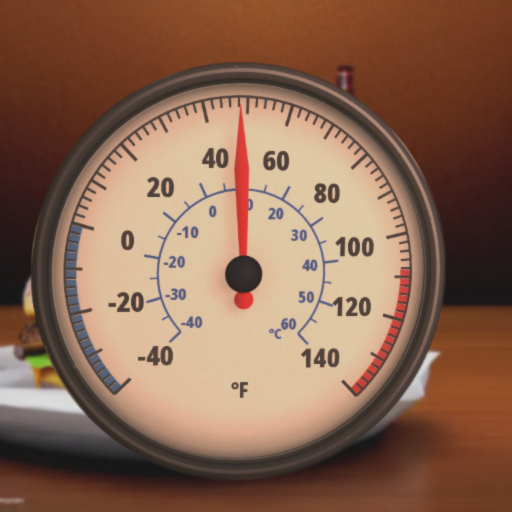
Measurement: 48 °F
